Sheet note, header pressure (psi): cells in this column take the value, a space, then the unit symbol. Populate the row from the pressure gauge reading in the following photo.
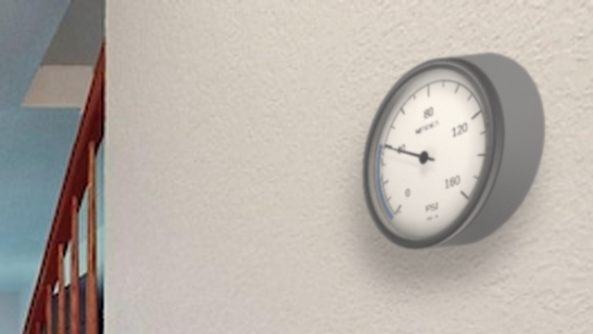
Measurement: 40 psi
